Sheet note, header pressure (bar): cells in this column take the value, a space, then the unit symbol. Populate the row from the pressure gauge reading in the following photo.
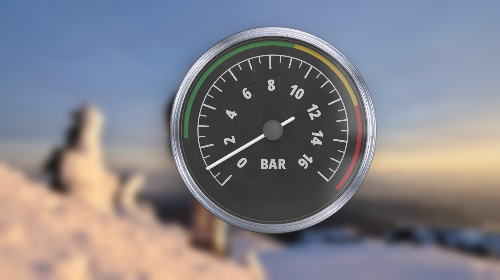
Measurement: 1 bar
